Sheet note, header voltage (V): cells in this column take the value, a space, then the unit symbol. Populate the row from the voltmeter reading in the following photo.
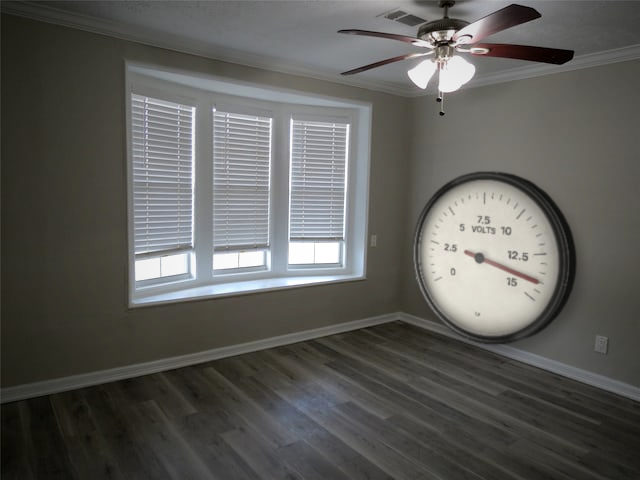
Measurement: 14 V
